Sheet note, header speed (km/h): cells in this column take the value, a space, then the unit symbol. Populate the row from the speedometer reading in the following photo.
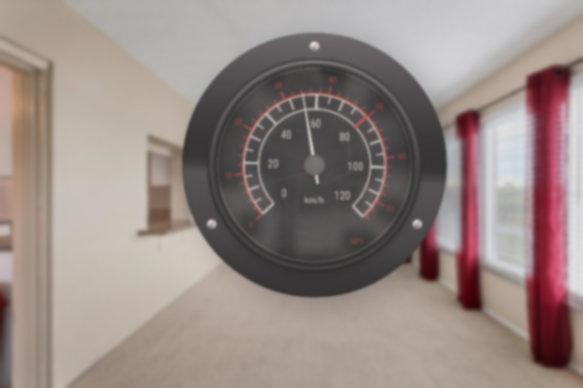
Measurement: 55 km/h
